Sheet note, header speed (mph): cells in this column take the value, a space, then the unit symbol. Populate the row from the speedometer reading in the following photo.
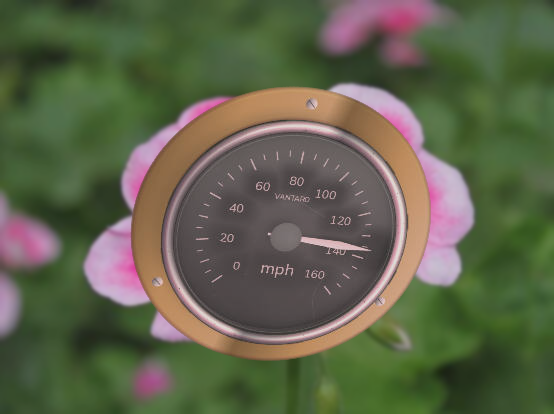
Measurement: 135 mph
